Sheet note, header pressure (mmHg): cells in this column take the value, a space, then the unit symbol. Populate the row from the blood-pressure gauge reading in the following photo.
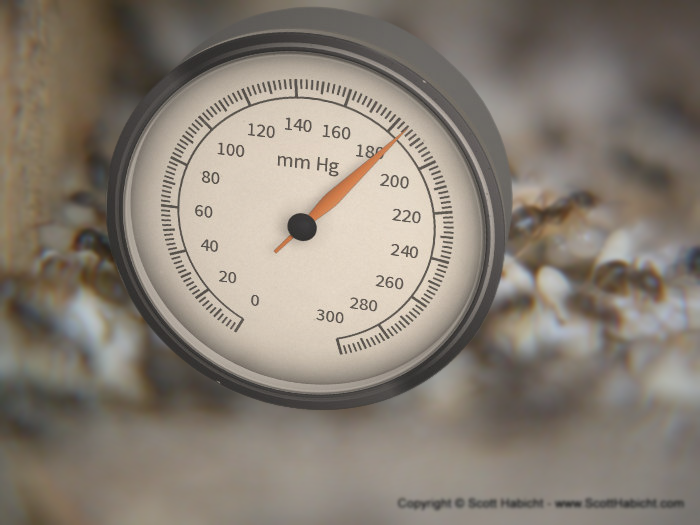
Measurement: 184 mmHg
